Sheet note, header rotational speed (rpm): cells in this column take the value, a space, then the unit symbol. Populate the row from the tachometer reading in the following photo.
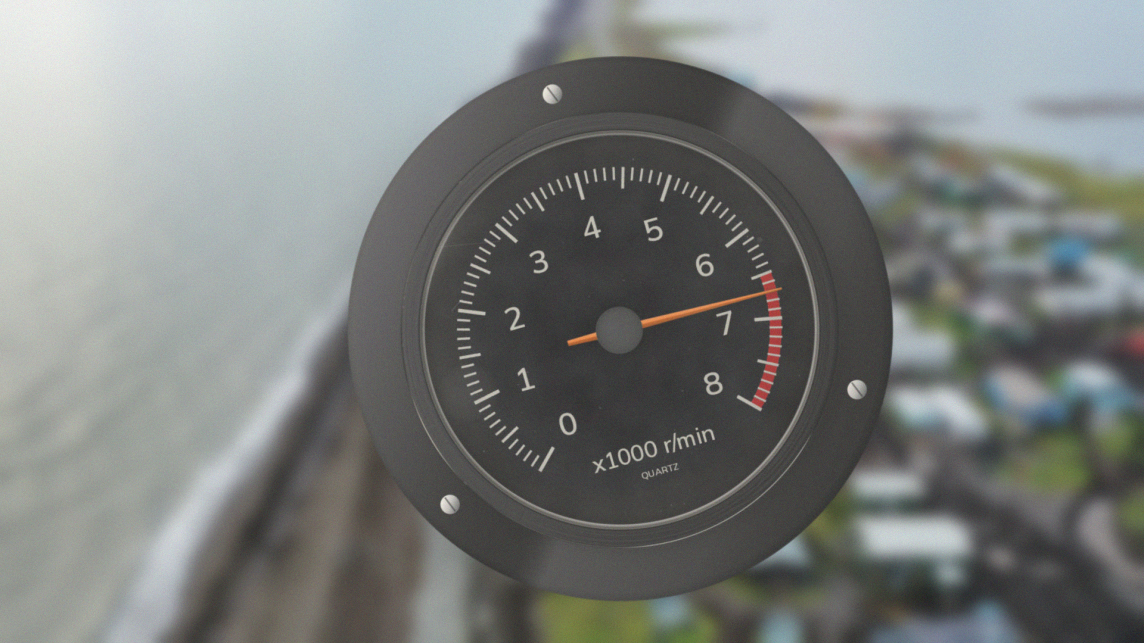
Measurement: 6700 rpm
